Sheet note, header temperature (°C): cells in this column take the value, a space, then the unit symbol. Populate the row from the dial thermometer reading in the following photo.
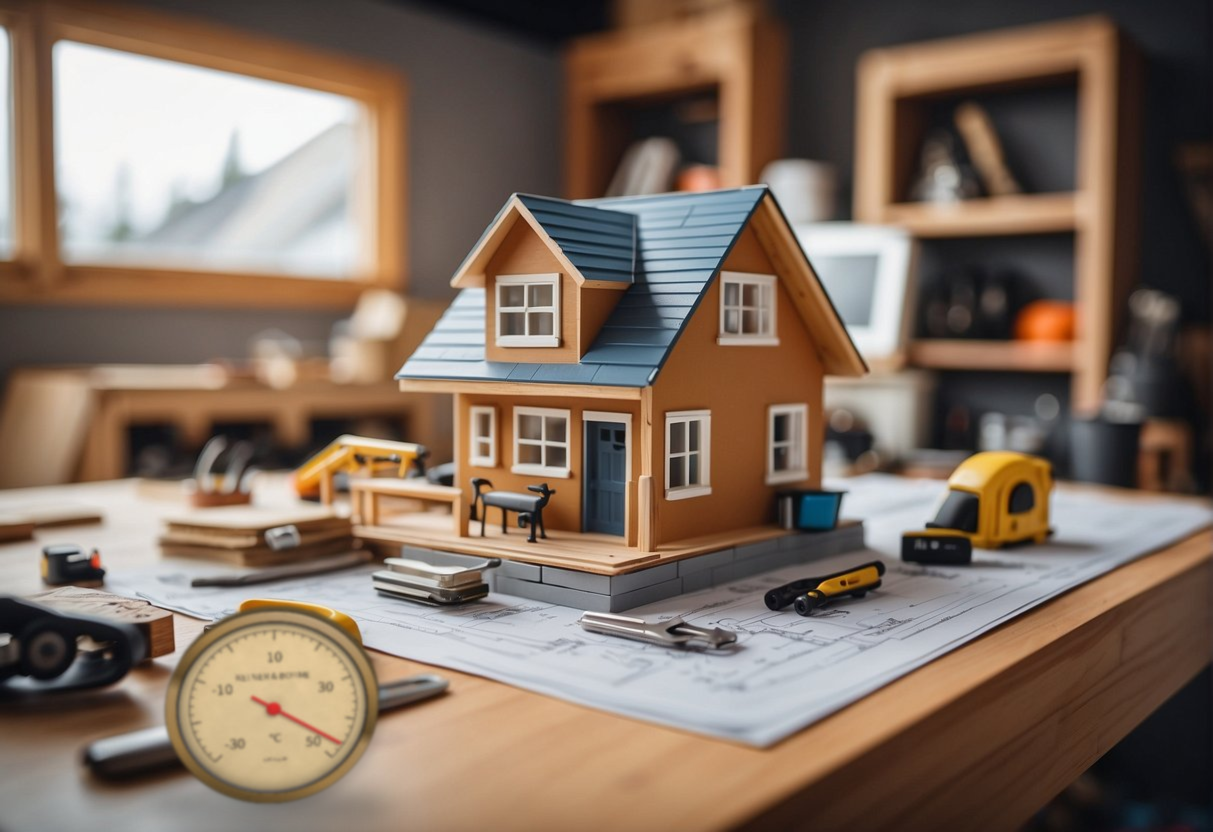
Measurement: 46 °C
